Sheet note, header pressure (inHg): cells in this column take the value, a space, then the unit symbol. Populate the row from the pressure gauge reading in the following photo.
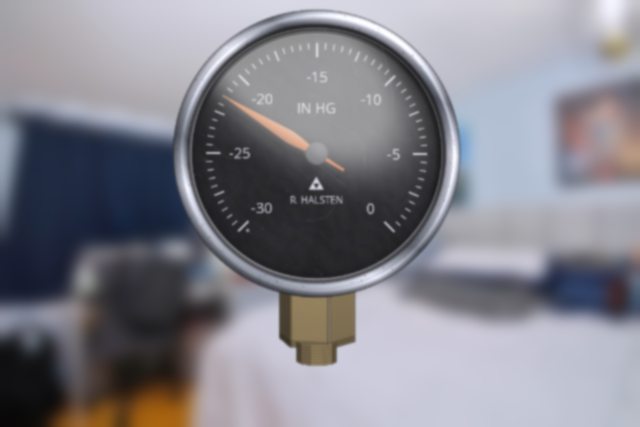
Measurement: -21.5 inHg
